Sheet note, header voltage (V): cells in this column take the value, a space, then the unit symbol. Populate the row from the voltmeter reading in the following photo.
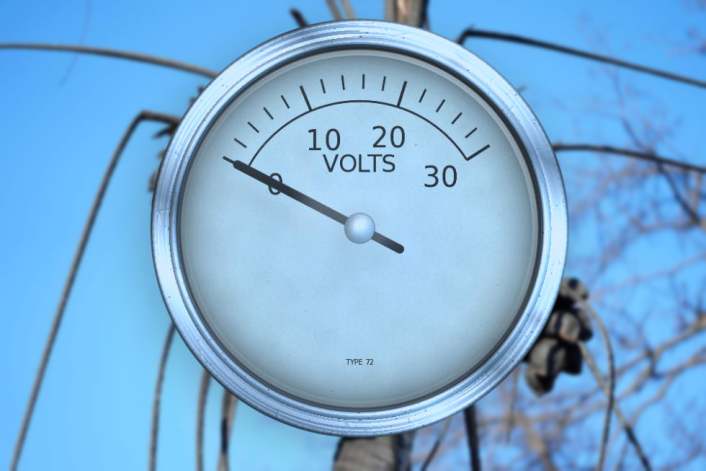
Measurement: 0 V
